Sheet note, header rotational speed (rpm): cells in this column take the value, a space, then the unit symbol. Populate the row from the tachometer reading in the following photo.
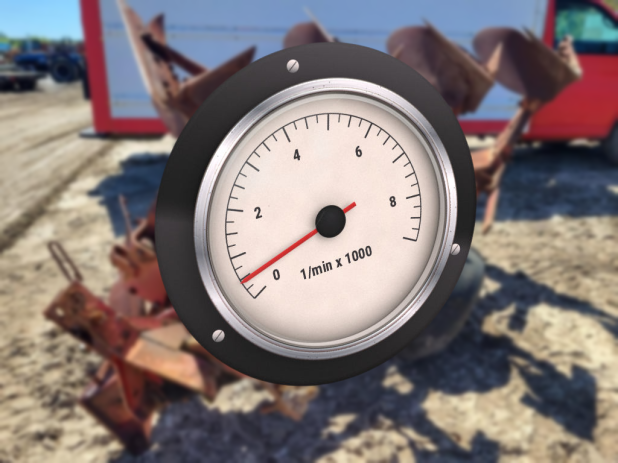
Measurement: 500 rpm
